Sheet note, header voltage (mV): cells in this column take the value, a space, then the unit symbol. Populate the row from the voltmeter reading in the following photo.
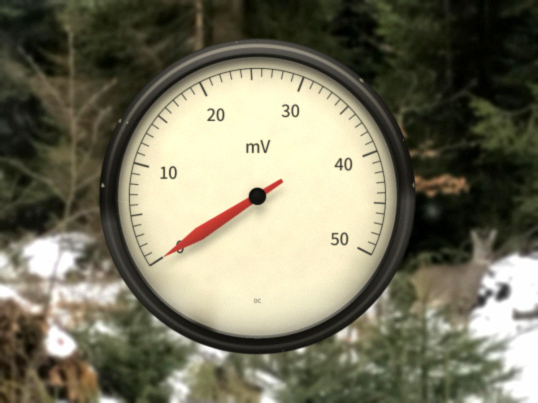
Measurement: 0 mV
